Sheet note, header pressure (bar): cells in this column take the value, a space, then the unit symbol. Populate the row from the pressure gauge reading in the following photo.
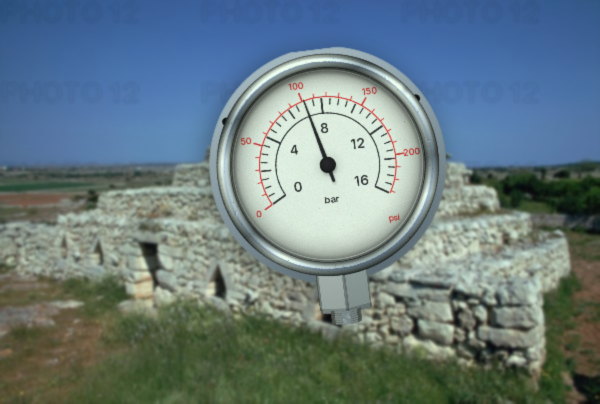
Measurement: 7 bar
